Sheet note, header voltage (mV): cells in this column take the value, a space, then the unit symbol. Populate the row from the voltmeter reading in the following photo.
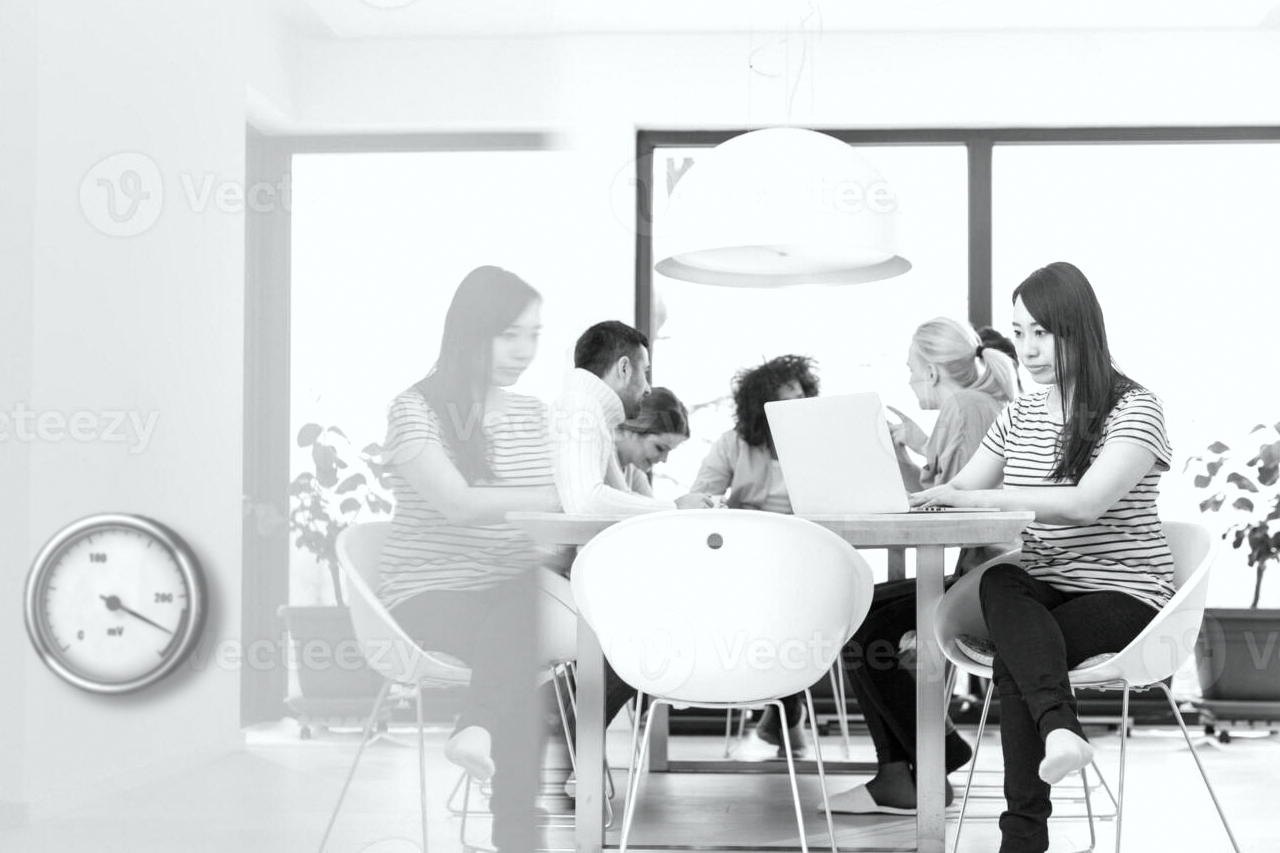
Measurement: 230 mV
